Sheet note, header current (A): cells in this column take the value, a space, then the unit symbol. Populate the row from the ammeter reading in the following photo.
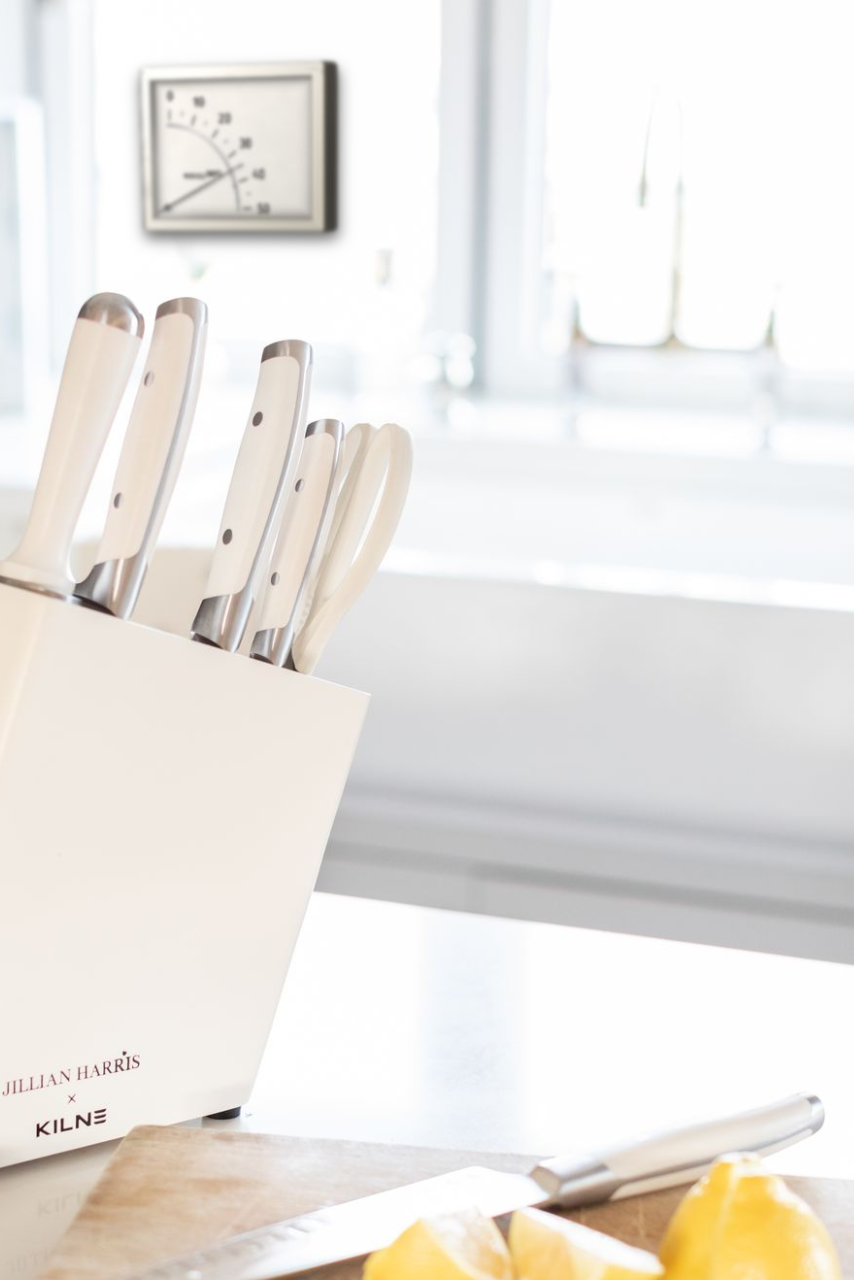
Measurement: 35 A
